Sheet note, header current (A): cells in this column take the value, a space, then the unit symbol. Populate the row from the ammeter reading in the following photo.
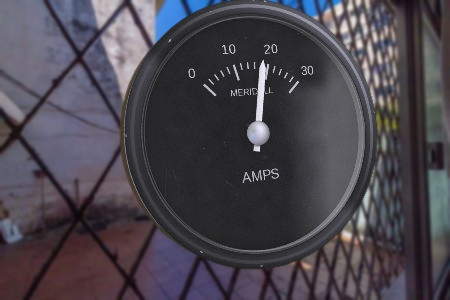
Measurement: 18 A
